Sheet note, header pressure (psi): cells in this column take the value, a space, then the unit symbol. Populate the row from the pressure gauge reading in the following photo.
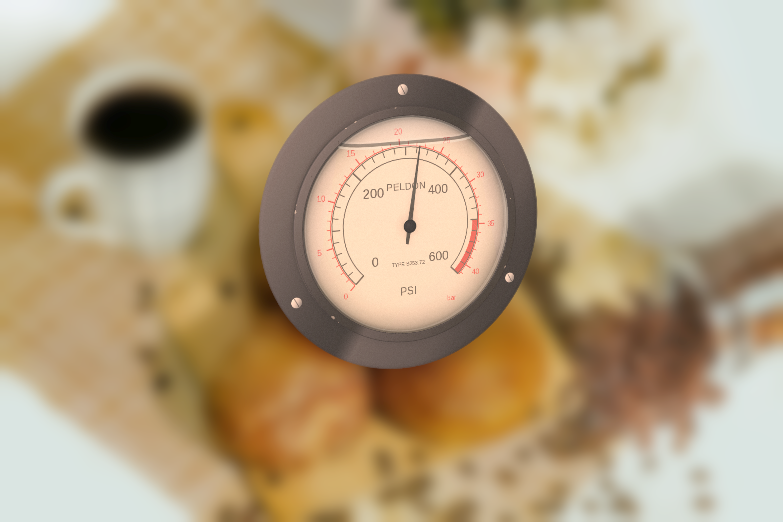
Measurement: 320 psi
